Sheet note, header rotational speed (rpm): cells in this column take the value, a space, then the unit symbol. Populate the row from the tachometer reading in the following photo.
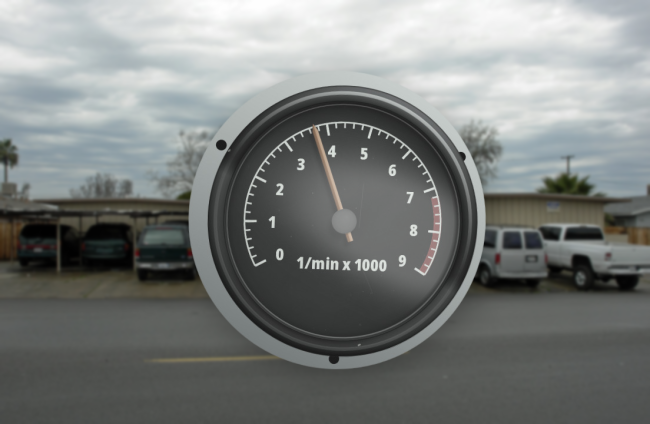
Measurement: 3700 rpm
